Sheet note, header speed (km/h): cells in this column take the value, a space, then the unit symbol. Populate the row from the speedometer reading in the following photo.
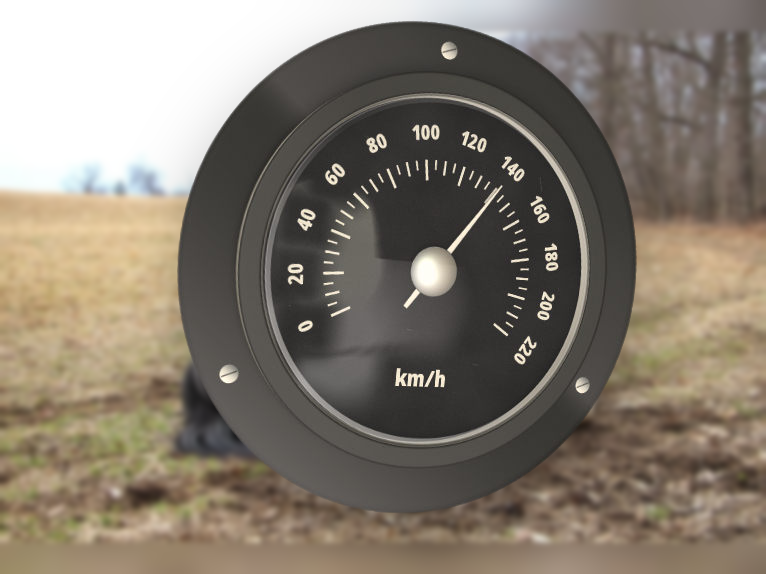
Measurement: 140 km/h
